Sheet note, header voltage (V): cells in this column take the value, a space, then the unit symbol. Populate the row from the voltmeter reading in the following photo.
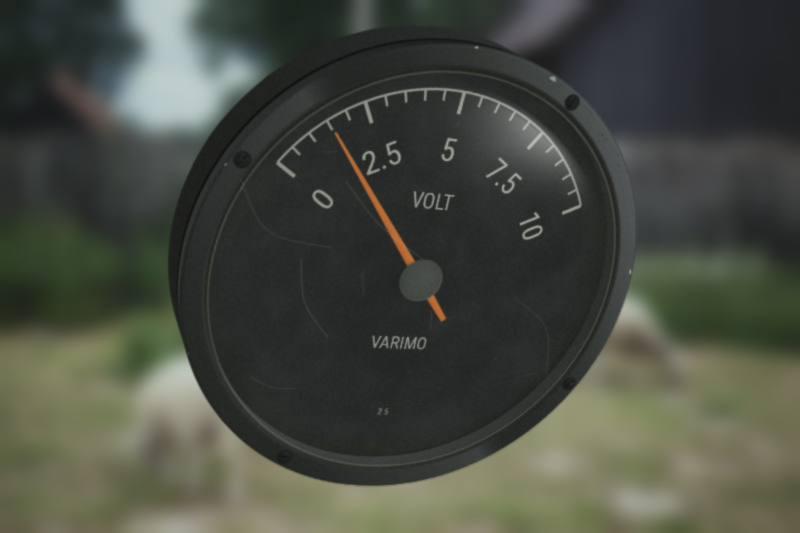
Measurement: 1.5 V
